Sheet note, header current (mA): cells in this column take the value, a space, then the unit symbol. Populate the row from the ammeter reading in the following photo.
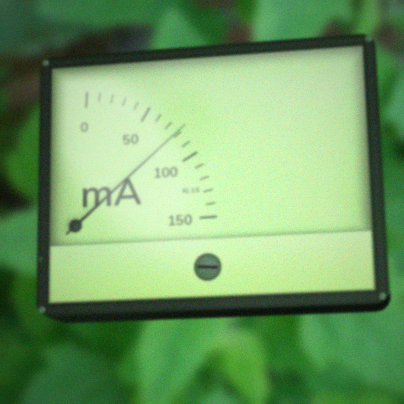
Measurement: 80 mA
